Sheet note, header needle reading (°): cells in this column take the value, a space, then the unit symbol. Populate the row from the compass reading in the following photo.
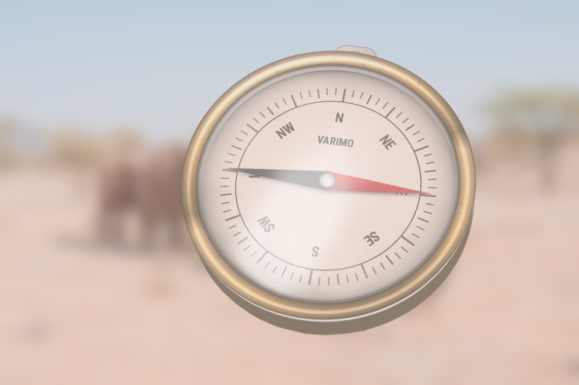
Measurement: 90 °
